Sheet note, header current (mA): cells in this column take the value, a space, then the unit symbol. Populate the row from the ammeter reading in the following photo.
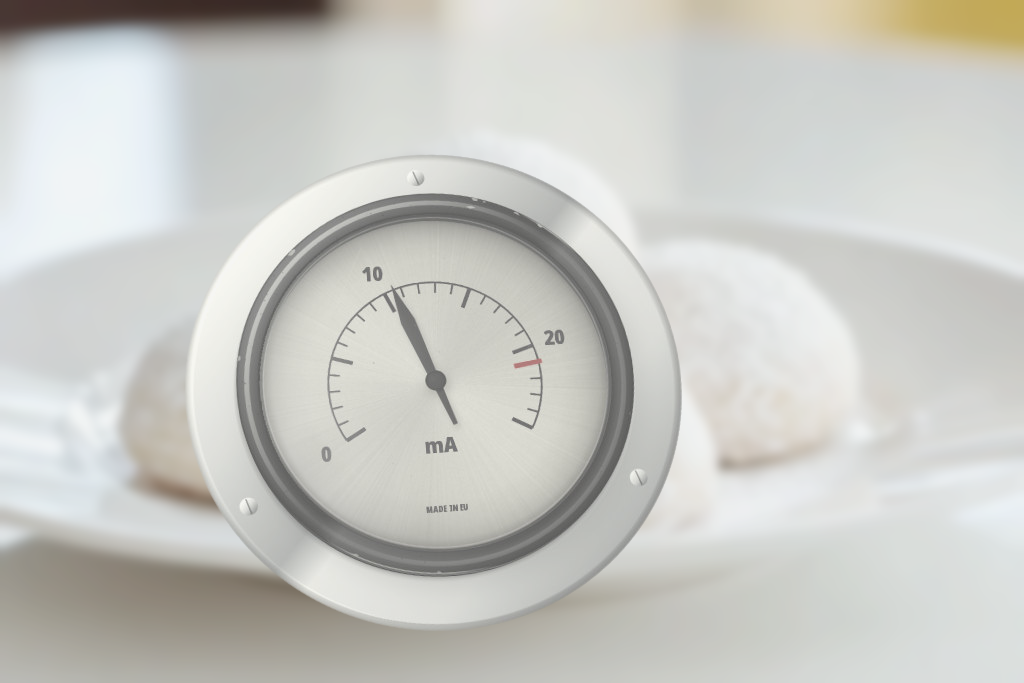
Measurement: 10.5 mA
